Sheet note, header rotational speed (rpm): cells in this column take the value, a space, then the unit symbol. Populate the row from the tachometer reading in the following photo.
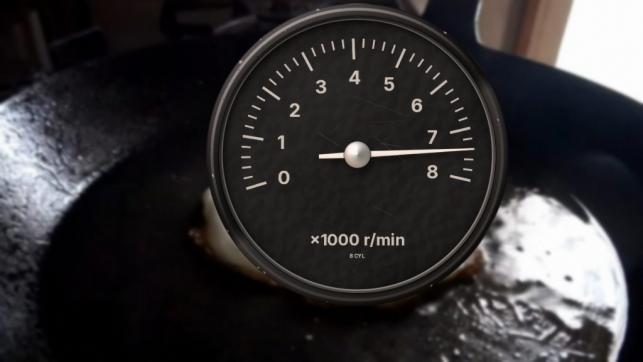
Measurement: 7400 rpm
